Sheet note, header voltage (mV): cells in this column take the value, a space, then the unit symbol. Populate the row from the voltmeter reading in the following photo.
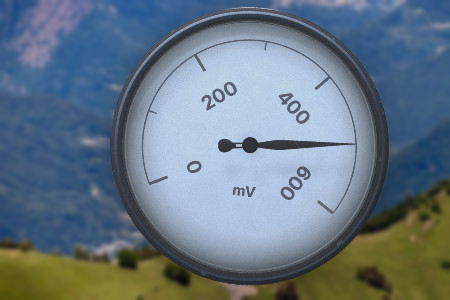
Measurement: 500 mV
